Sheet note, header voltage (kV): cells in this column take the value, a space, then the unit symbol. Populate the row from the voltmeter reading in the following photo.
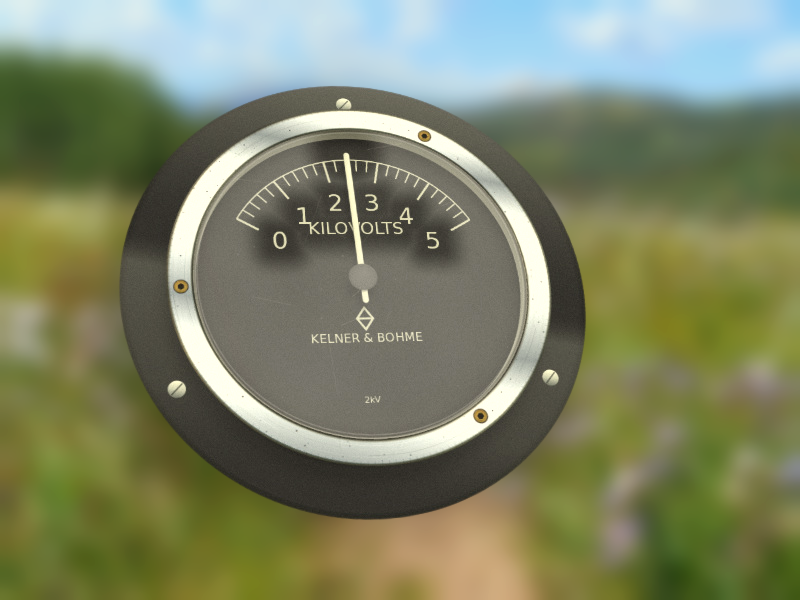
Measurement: 2.4 kV
